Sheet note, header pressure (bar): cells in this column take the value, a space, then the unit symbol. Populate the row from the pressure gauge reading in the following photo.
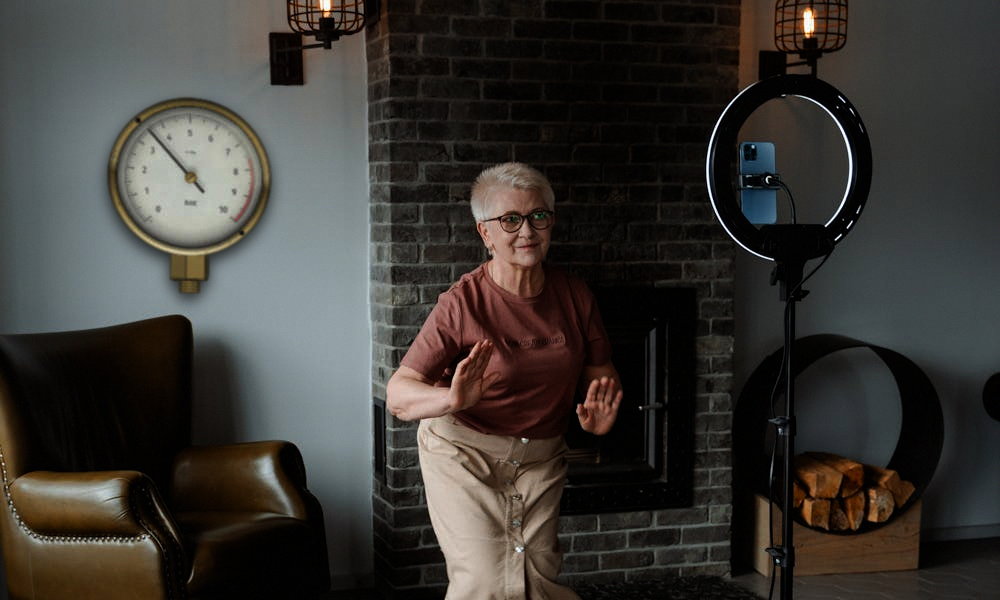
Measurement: 3.5 bar
